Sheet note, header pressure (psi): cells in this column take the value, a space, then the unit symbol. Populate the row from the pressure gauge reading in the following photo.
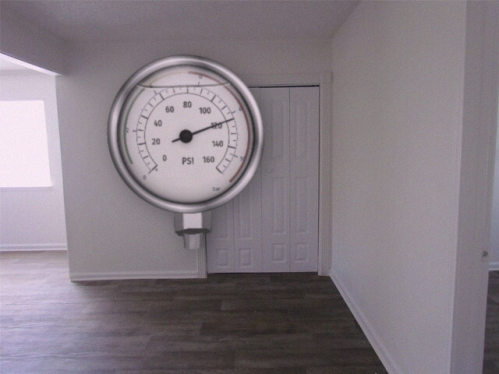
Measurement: 120 psi
